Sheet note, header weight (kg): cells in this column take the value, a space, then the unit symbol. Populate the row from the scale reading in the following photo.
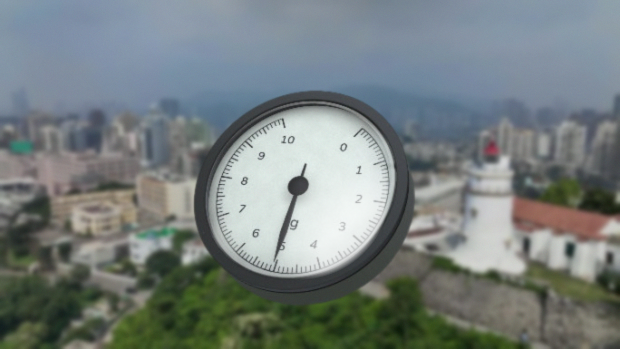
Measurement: 5 kg
